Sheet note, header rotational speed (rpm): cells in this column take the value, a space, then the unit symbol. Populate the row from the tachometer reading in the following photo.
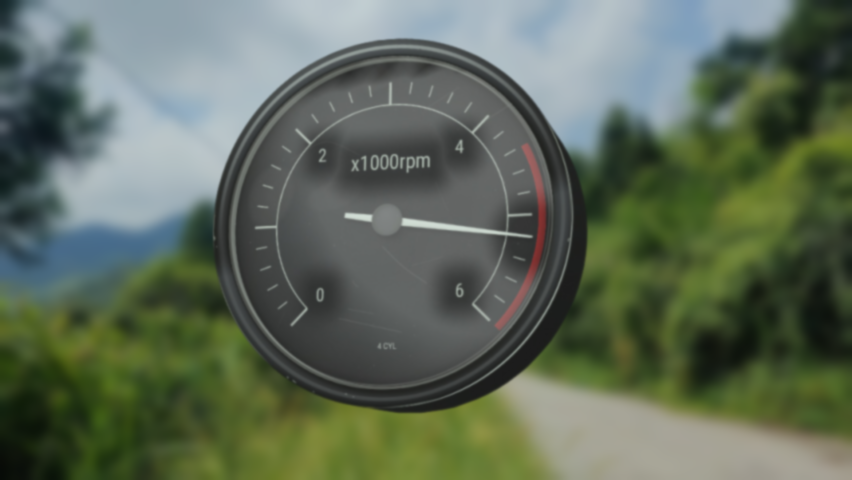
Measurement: 5200 rpm
